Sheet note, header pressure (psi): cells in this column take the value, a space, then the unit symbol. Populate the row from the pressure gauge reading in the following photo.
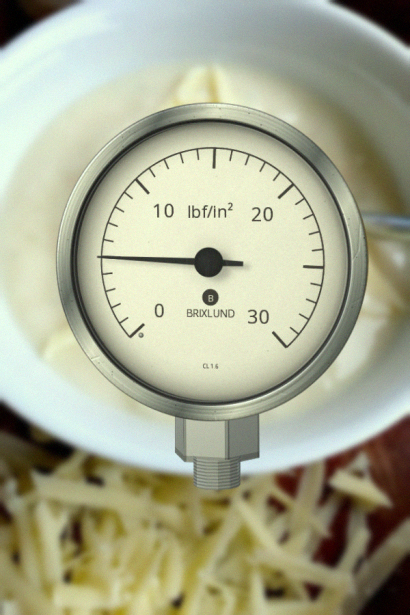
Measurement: 5 psi
